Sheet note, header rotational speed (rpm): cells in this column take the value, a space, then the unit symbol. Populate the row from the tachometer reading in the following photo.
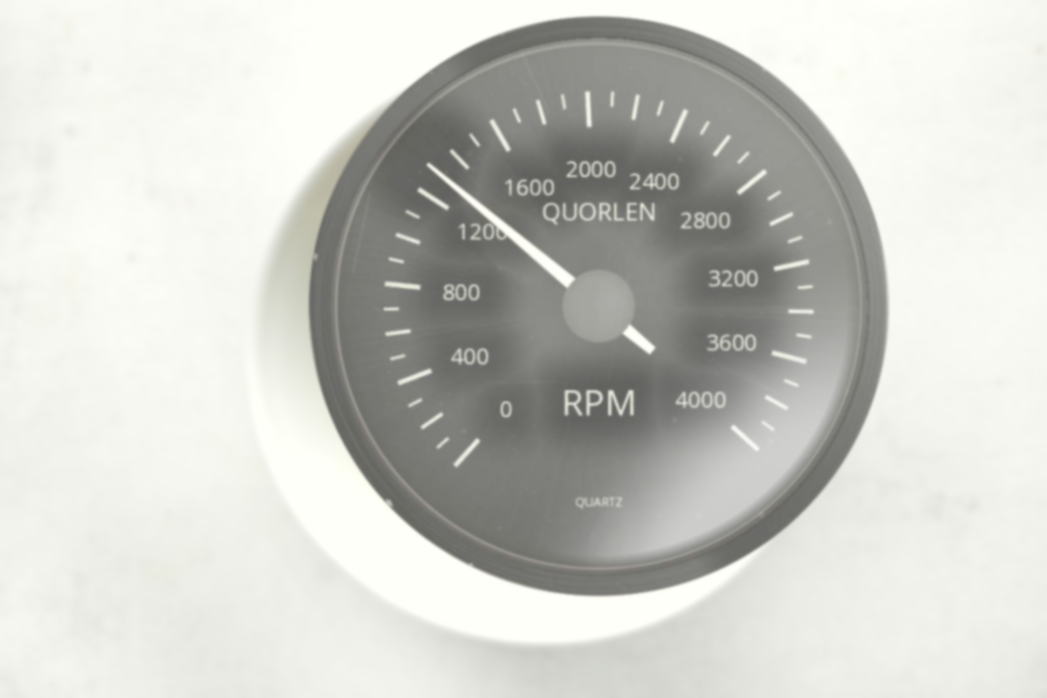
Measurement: 1300 rpm
